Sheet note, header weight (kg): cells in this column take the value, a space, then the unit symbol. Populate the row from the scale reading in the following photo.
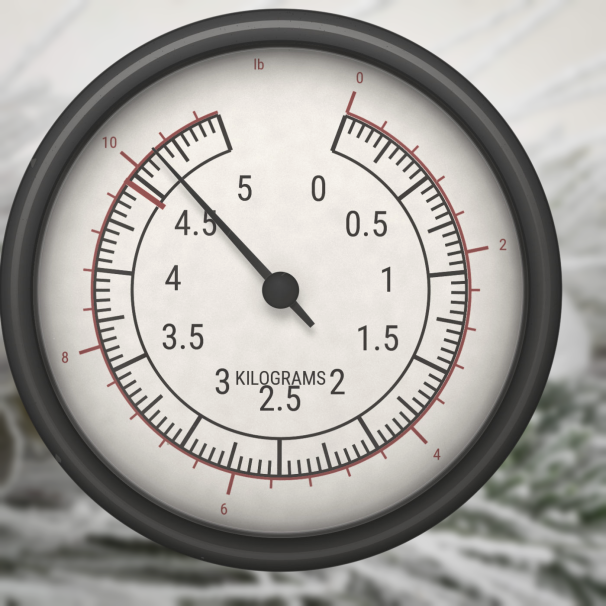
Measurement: 4.65 kg
